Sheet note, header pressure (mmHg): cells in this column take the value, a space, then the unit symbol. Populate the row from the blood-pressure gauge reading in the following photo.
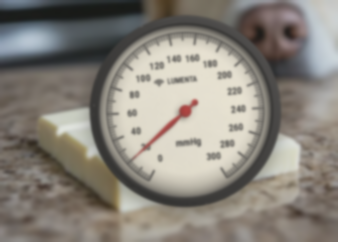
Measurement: 20 mmHg
